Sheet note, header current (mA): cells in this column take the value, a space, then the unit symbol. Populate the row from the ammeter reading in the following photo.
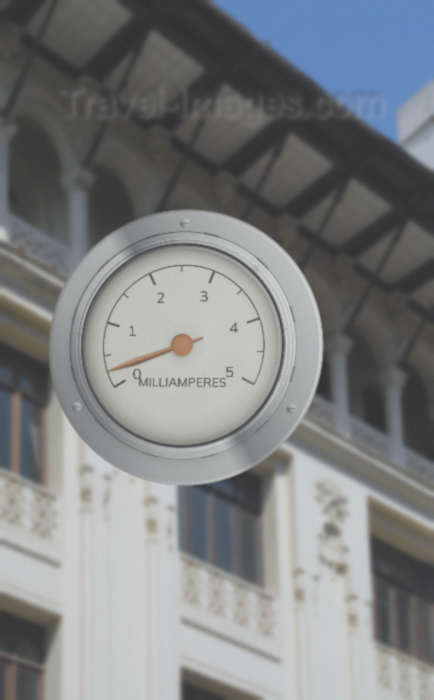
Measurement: 0.25 mA
